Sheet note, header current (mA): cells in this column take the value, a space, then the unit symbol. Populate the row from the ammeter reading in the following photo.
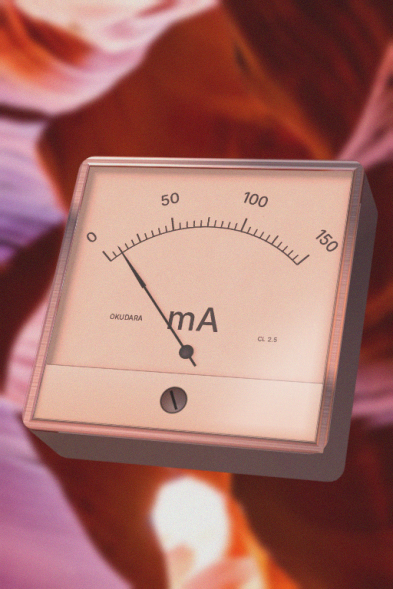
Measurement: 10 mA
